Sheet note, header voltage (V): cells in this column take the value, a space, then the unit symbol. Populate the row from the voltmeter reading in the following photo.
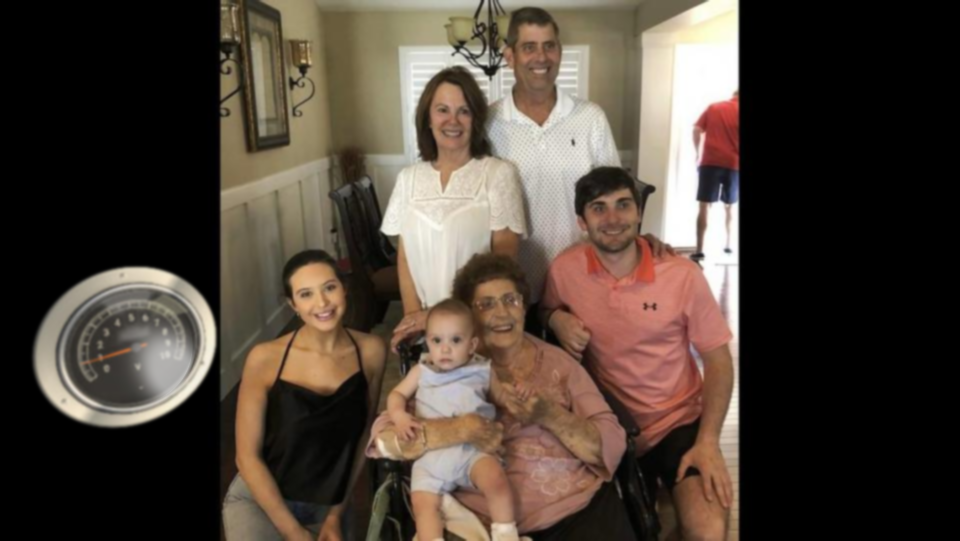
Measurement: 1 V
